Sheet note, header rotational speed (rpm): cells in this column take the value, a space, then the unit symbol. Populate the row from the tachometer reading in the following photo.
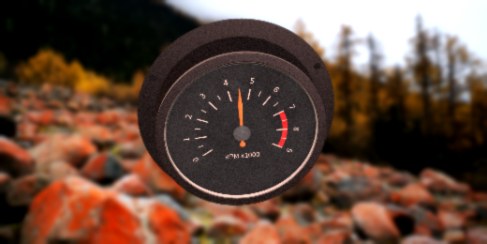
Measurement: 4500 rpm
